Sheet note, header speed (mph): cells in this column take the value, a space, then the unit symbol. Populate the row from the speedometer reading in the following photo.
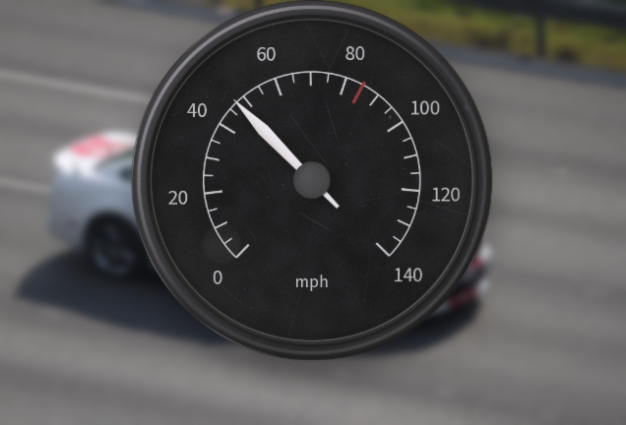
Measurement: 47.5 mph
